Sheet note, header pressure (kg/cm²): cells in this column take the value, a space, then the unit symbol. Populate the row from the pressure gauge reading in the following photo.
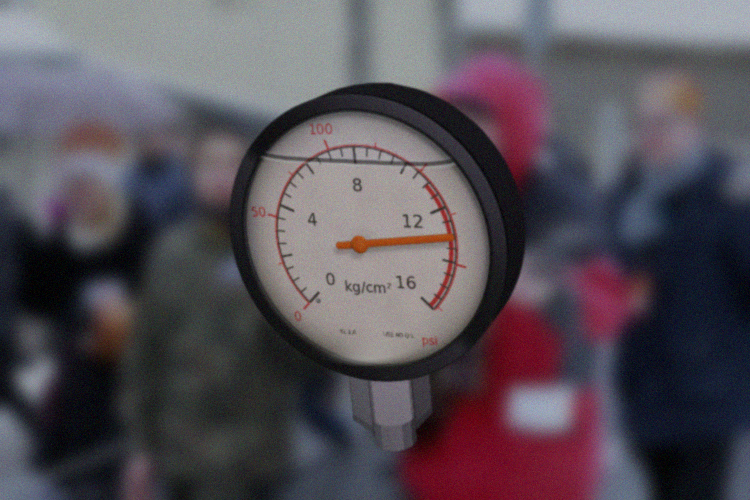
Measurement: 13 kg/cm²
